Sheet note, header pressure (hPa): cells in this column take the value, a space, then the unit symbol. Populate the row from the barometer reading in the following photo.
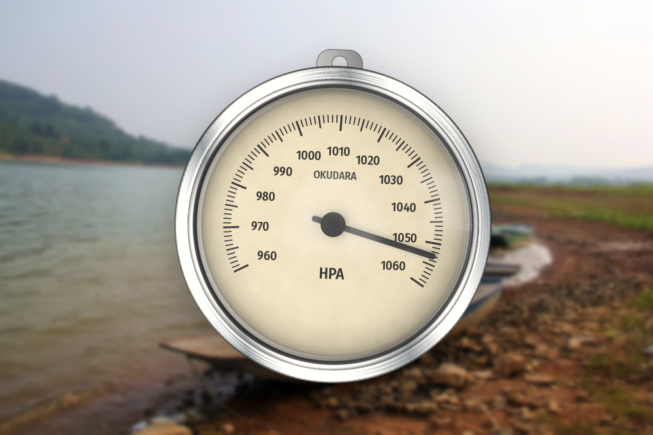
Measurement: 1053 hPa
